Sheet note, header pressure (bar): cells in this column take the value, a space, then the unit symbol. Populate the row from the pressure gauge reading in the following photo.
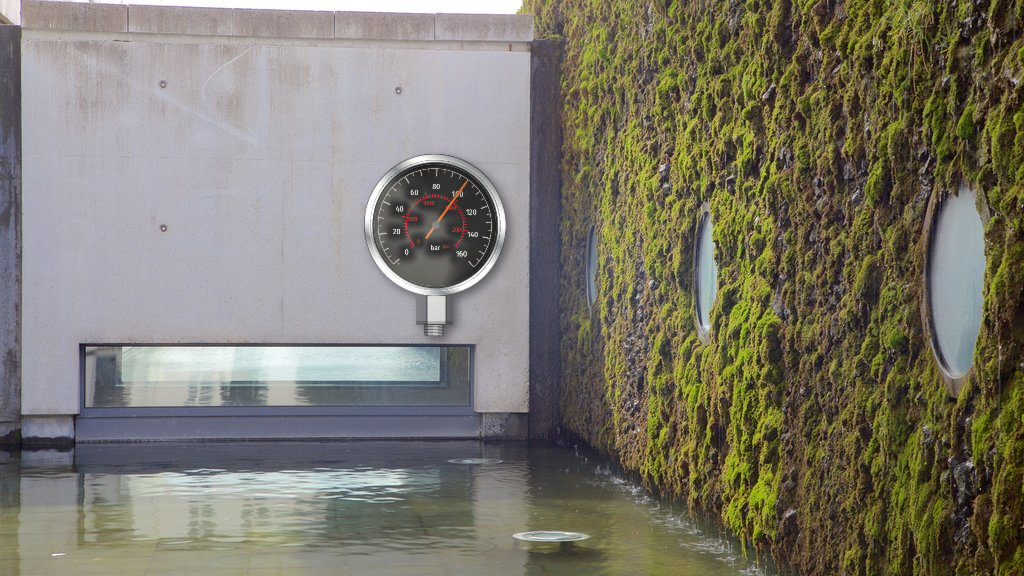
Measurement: 100 bar
